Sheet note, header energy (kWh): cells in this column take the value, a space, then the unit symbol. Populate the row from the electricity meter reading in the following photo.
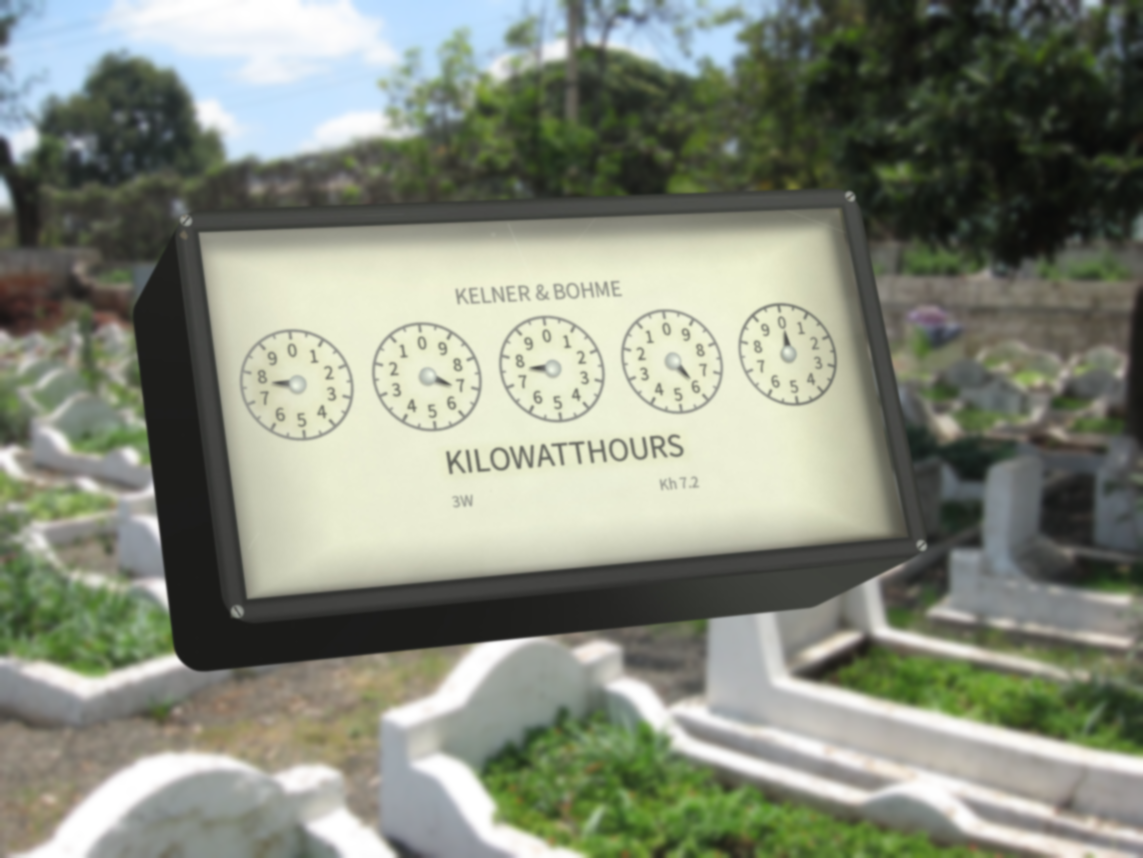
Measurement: 76760 kWh
